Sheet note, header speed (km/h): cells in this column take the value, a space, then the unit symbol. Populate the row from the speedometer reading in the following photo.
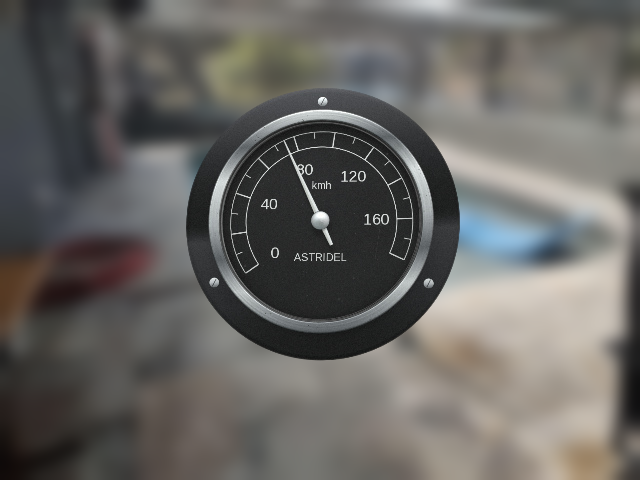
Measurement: 75 km/h
